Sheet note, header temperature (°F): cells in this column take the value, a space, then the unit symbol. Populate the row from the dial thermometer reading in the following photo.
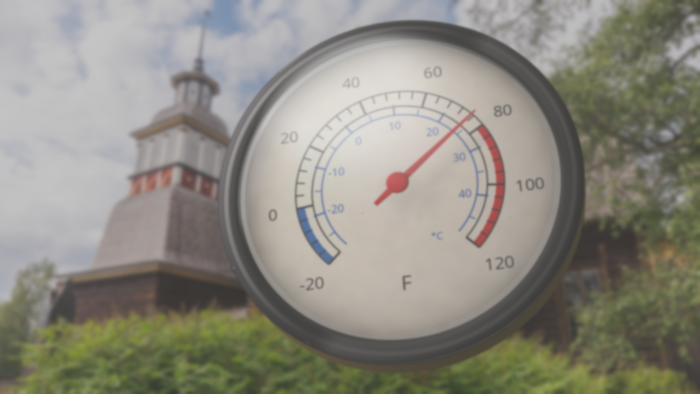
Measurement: 76 °F
